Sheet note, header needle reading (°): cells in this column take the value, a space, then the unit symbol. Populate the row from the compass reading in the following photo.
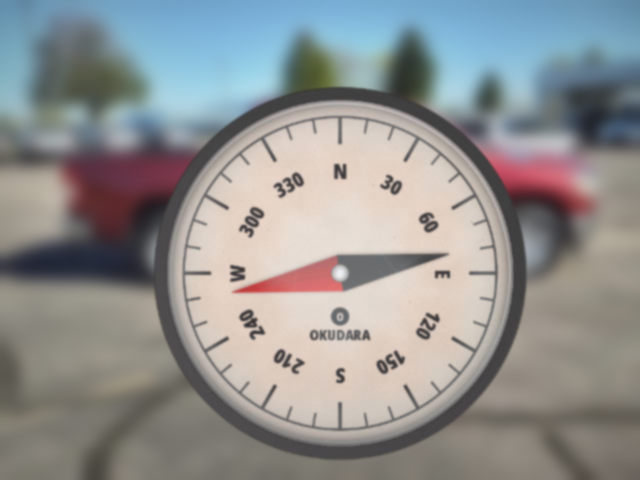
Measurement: 260 °
